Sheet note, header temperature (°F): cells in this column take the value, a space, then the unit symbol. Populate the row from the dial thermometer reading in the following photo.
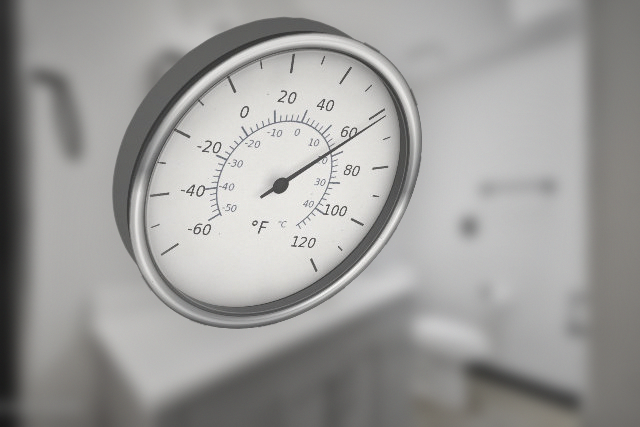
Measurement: 60 °F
